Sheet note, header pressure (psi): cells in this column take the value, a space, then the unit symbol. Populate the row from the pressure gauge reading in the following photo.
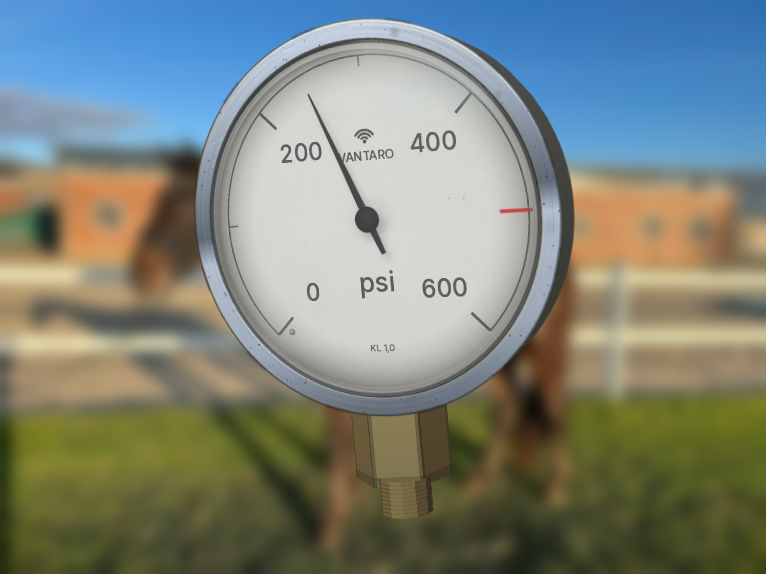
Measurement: 250 psi
